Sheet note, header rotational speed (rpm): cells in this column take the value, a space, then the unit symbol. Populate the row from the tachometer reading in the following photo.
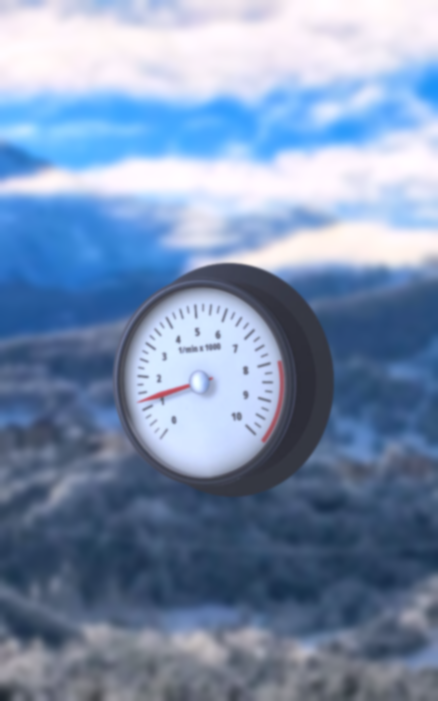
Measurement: 1250 rpm
